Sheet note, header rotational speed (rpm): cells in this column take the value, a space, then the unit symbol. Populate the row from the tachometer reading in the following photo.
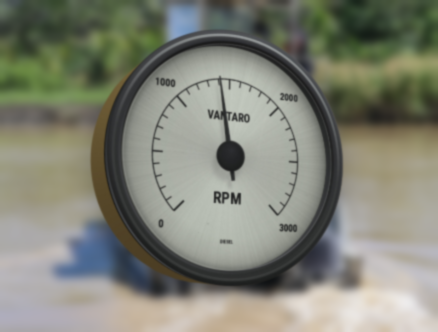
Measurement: 1400 rpm
